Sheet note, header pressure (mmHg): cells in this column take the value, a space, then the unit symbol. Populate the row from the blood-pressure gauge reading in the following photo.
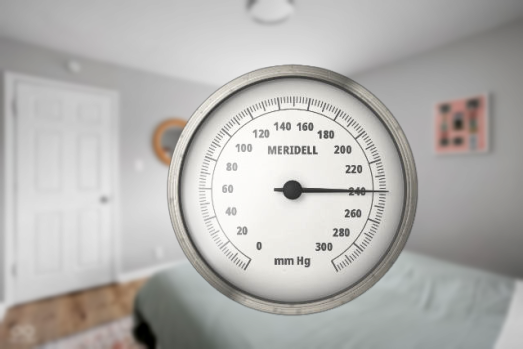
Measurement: 240 mmHg
